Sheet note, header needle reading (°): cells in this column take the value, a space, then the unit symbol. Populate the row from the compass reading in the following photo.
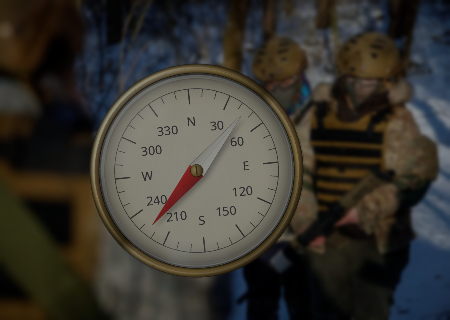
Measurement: 225 °
